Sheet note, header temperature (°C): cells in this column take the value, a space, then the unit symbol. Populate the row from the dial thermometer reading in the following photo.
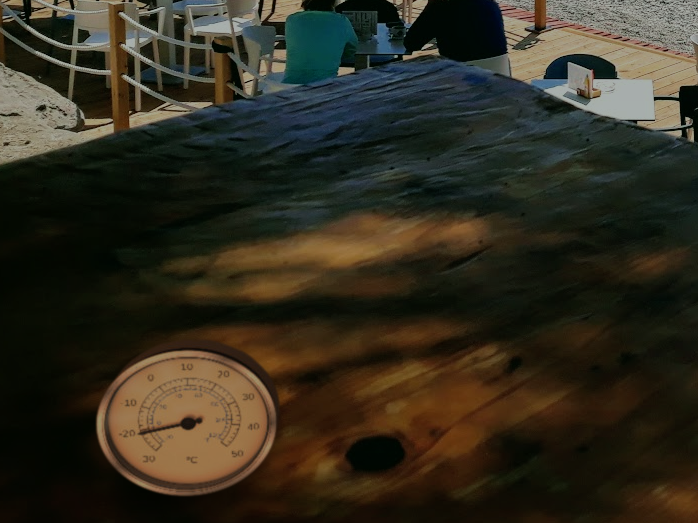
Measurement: -20 °C
